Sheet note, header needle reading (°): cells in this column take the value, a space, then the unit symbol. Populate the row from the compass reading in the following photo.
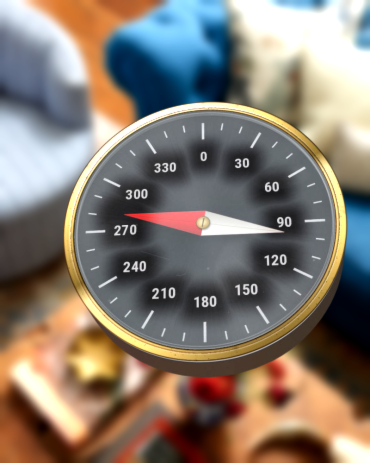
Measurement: 280 °
